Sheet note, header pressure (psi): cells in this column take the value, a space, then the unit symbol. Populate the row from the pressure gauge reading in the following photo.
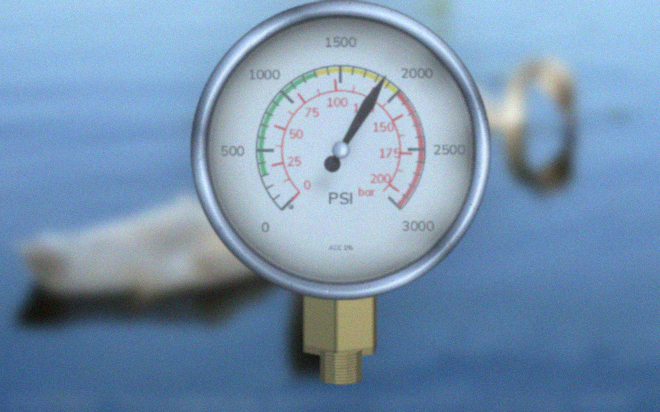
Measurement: 1850 psi
